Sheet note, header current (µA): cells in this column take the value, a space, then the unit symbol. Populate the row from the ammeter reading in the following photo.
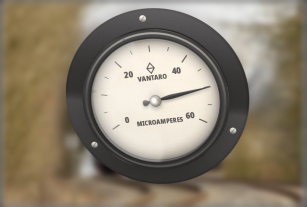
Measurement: 50 µA
